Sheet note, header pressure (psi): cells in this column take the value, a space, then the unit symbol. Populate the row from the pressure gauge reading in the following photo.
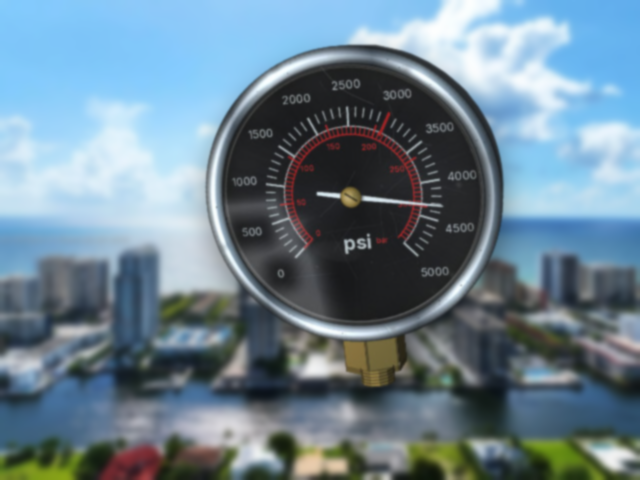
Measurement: 4300 psi
